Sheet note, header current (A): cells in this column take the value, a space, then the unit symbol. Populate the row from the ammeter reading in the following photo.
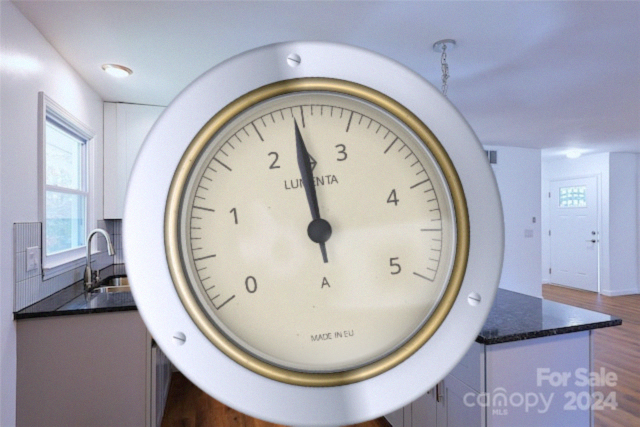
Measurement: 2.4 A
